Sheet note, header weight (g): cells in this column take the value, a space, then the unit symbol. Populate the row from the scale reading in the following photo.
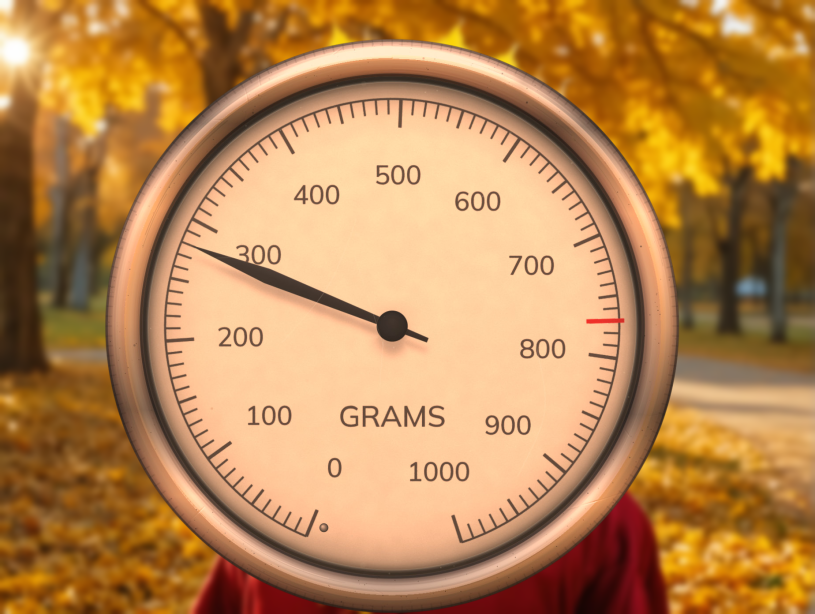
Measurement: 280 g
